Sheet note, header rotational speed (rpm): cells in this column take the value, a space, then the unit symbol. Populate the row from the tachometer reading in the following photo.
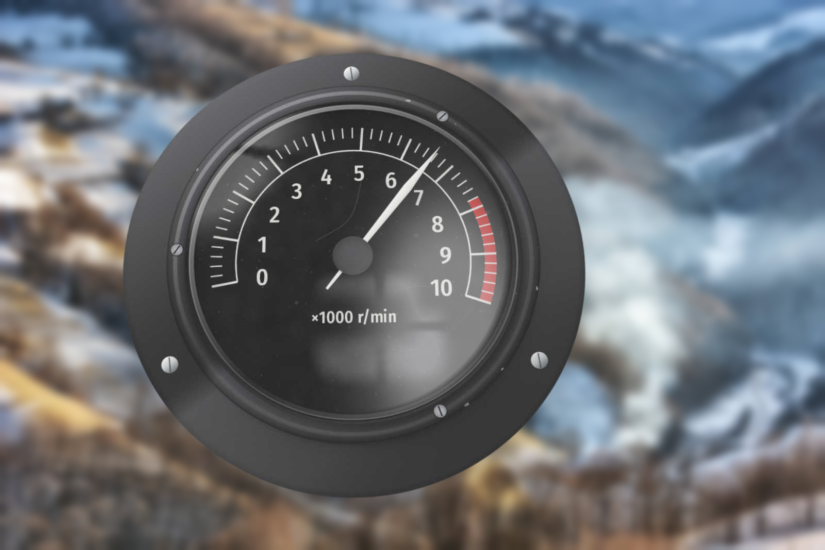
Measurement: 6600 rpm
